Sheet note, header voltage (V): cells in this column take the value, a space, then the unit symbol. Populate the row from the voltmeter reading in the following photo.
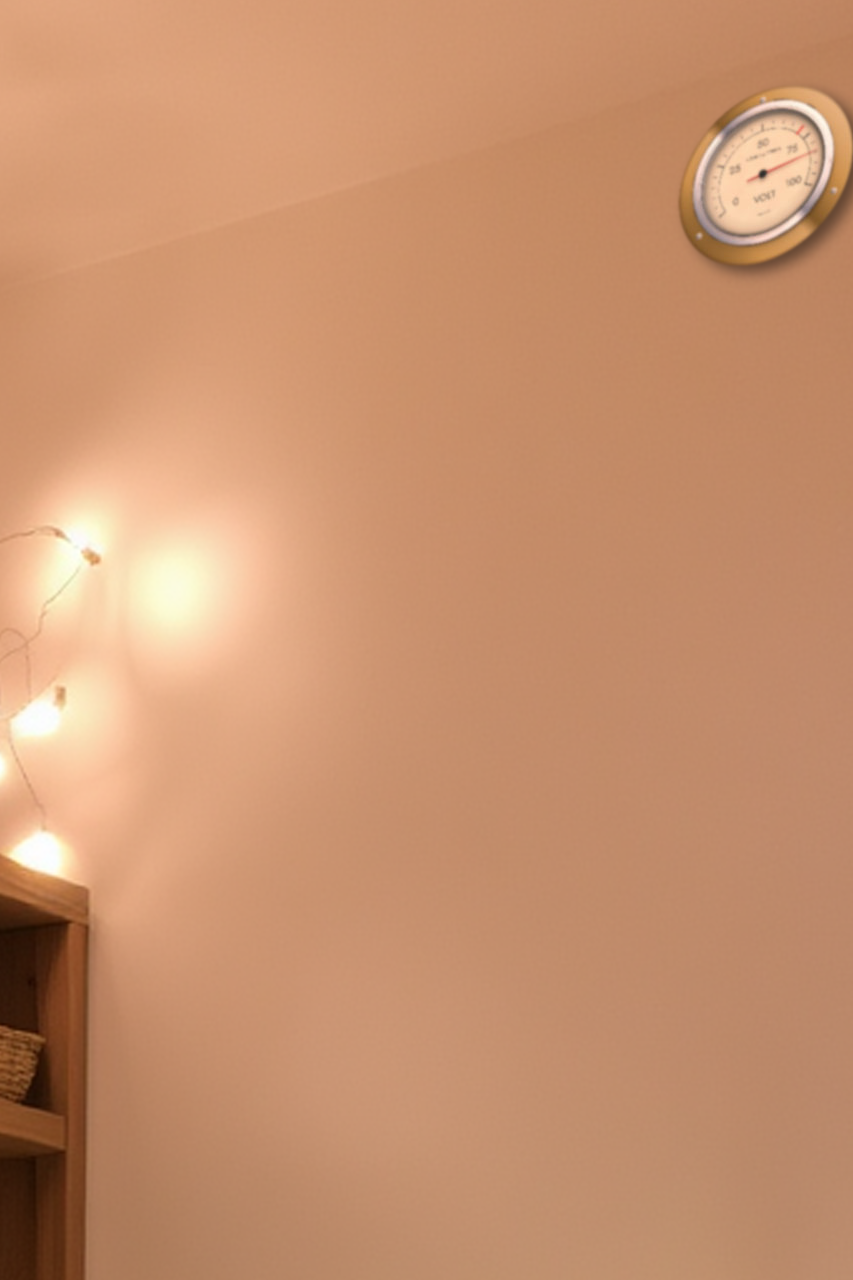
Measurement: 85 V
